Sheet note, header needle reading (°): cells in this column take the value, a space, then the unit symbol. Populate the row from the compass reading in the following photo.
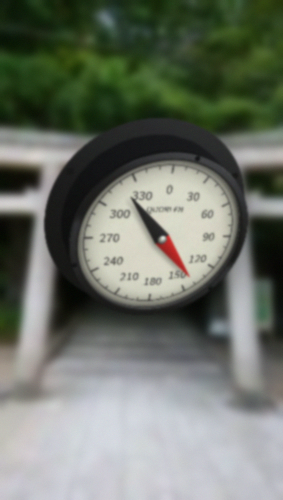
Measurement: 140 °
